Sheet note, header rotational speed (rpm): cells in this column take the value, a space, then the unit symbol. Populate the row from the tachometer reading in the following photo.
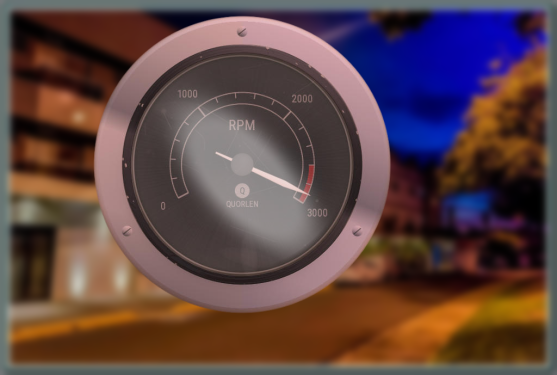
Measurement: 2900 rpm
